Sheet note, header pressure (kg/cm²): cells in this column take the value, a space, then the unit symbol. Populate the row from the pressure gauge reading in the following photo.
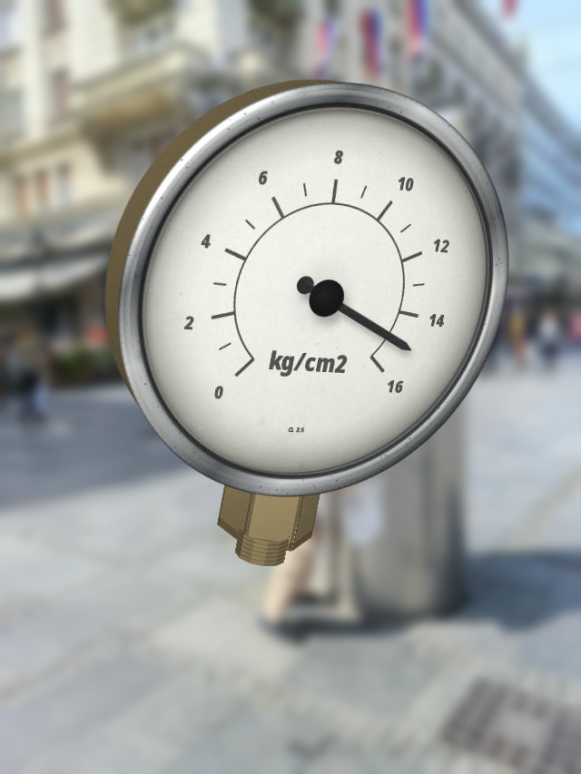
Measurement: 15 kg/cm²
